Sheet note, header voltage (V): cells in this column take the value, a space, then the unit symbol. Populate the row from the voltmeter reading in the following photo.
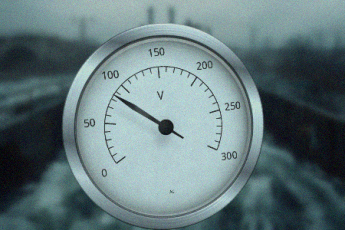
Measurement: 85 V
